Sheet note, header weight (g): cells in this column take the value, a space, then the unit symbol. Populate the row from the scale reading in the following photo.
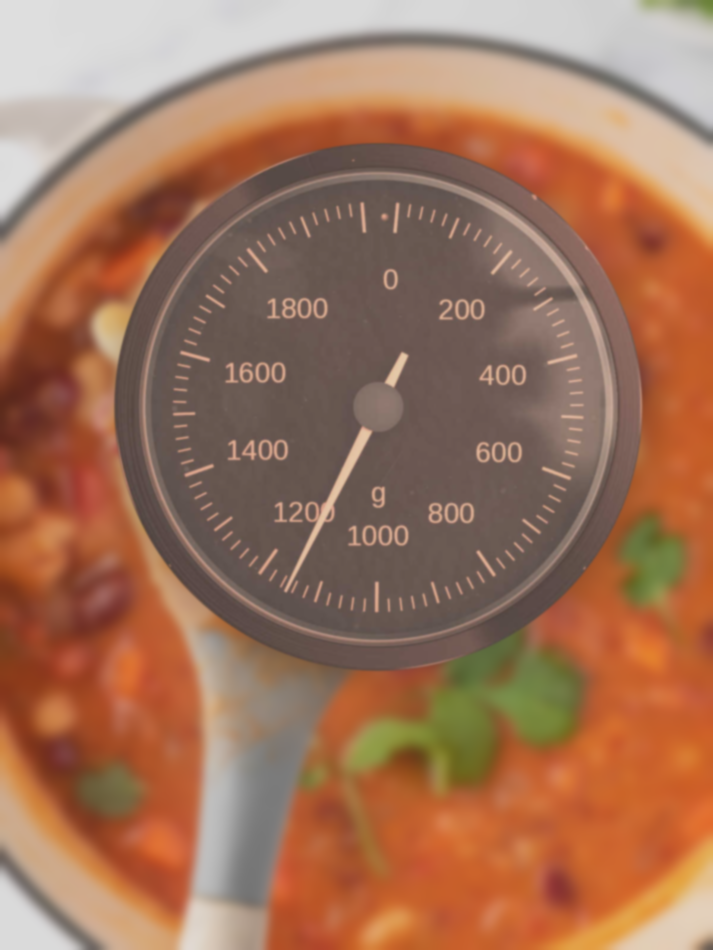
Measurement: 1150 g
